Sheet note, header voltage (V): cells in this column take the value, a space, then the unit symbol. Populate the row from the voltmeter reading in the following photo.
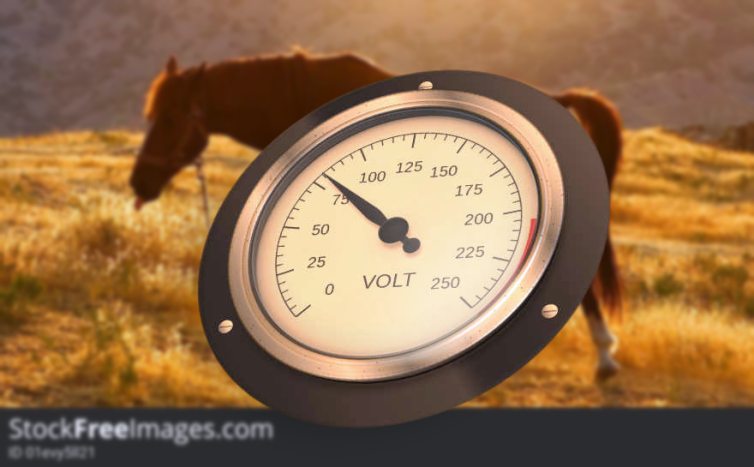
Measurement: 80 V
